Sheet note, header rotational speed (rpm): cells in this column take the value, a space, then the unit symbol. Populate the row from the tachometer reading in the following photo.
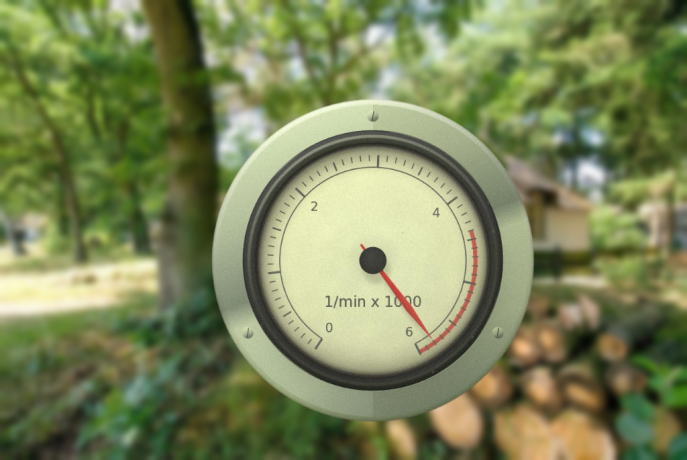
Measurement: 5800 rpm
